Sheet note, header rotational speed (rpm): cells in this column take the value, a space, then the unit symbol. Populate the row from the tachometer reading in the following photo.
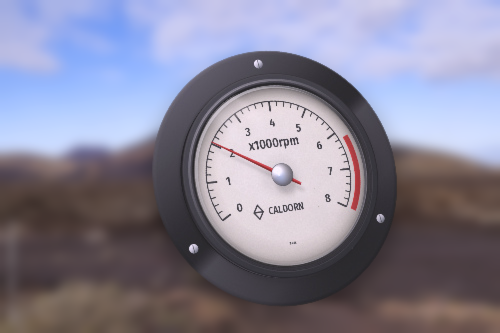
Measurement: 2000 rpm
